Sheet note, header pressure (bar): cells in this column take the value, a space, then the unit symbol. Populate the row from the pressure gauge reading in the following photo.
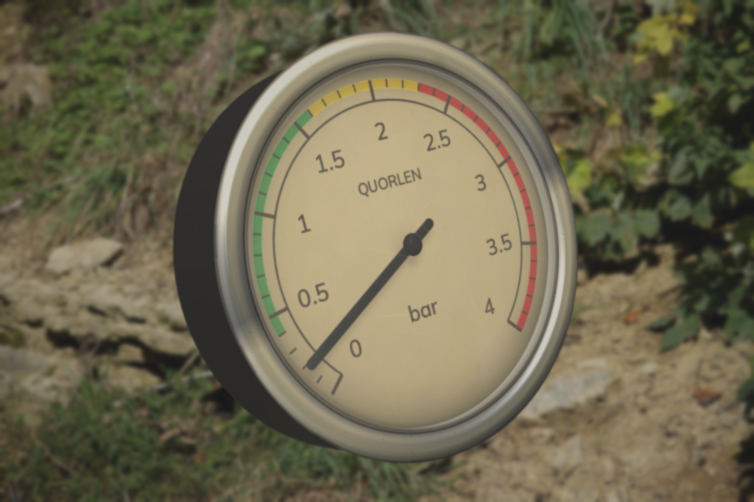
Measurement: 0.2 bar
